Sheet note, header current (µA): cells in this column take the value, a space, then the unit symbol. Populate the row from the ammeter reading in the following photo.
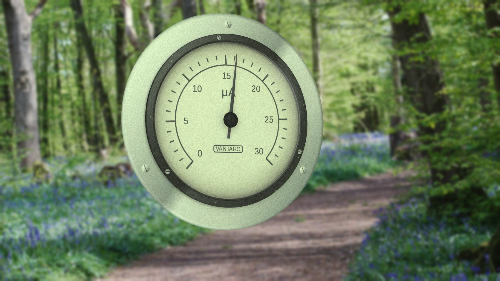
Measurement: 16 µA
